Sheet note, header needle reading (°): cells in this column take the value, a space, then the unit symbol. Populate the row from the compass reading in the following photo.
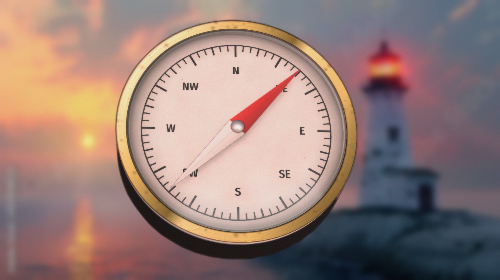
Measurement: 45 °
